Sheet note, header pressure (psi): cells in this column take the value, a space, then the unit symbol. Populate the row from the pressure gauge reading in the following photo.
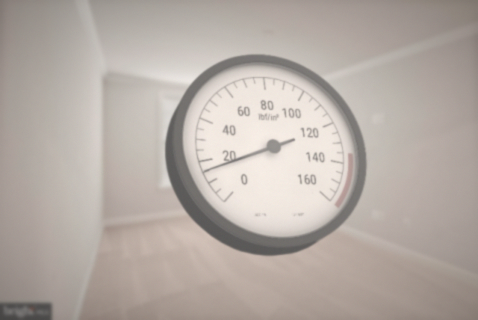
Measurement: 15 psi
